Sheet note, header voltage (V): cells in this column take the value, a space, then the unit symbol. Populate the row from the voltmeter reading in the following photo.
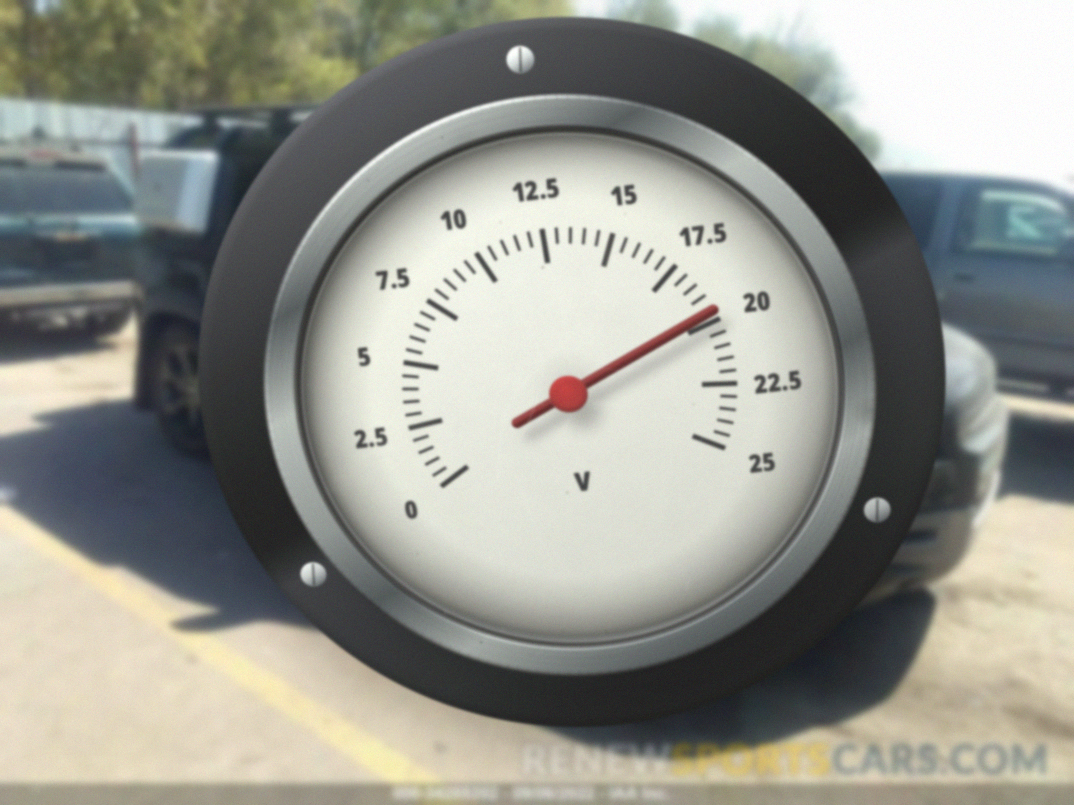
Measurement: 19.5 V
